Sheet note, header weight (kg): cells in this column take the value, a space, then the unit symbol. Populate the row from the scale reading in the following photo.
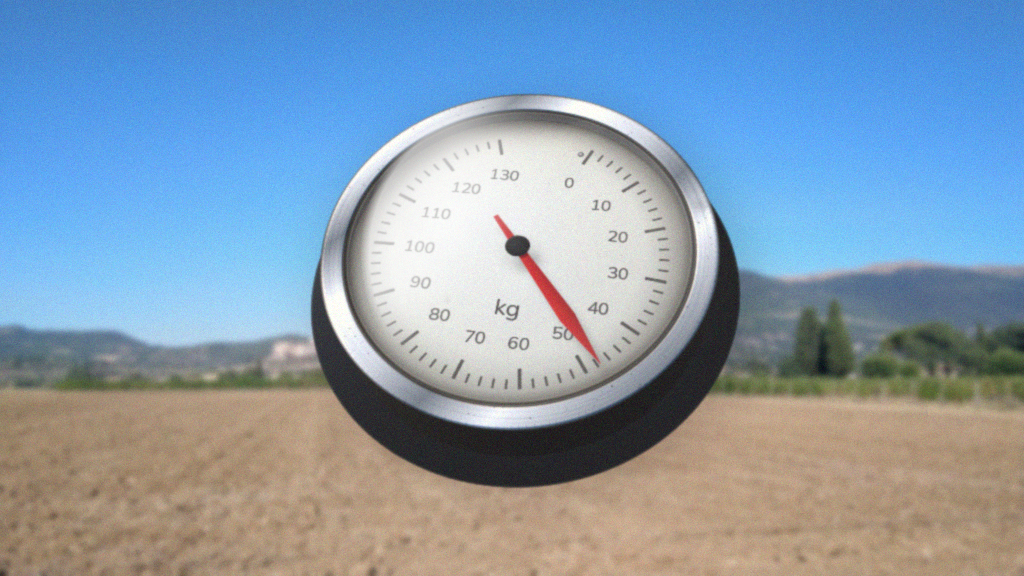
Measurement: 48 kg
